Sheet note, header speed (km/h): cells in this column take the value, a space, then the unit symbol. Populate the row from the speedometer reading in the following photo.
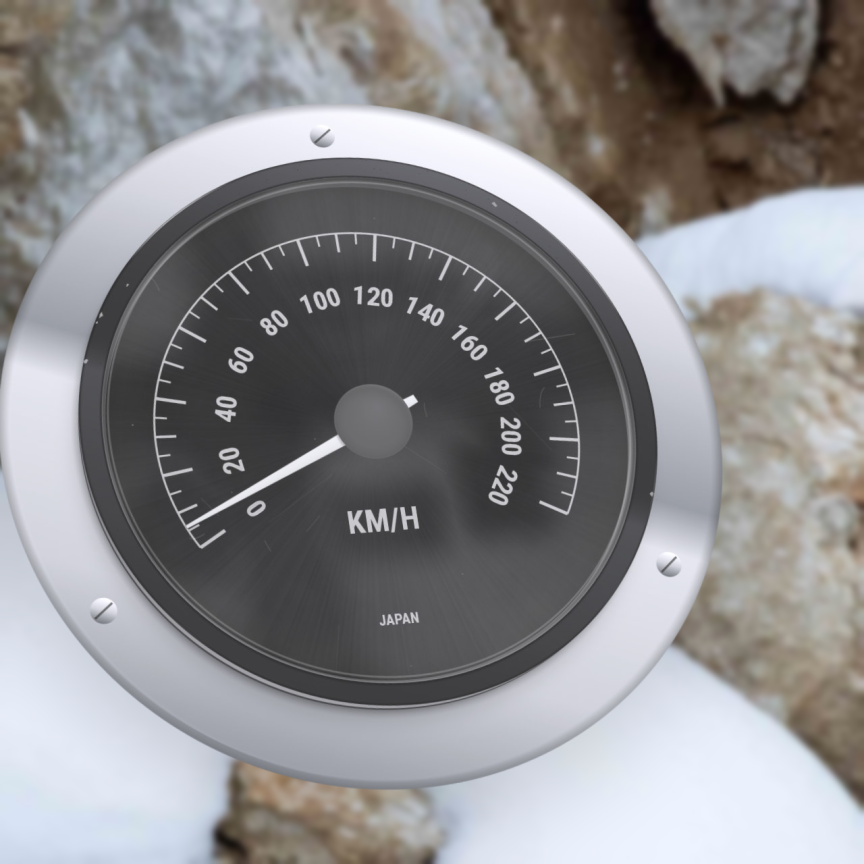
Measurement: 5 km/h
